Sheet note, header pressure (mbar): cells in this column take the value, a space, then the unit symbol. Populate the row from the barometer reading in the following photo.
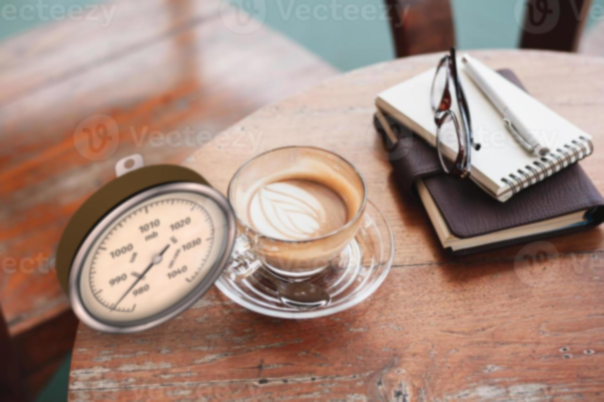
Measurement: 985 mbar
